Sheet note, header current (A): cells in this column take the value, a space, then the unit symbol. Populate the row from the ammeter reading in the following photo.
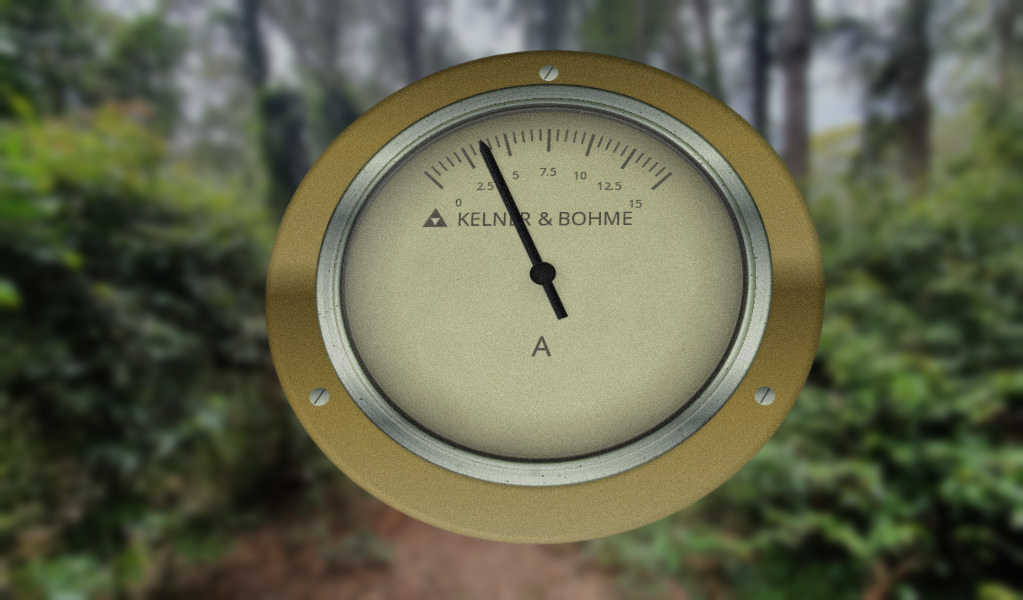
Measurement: 3.5 A
